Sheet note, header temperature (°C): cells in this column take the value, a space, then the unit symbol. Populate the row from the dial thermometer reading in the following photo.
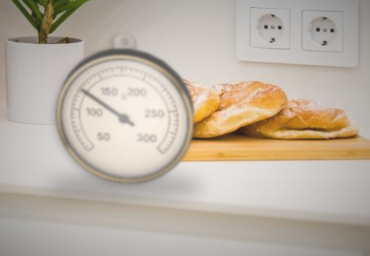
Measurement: 125 °C
